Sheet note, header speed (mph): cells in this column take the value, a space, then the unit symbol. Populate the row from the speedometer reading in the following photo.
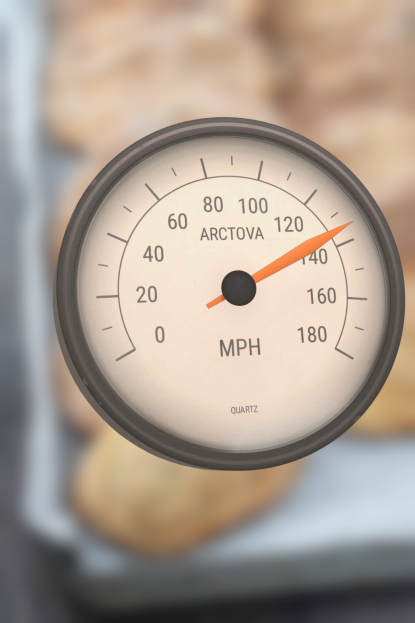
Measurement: 135 mph
